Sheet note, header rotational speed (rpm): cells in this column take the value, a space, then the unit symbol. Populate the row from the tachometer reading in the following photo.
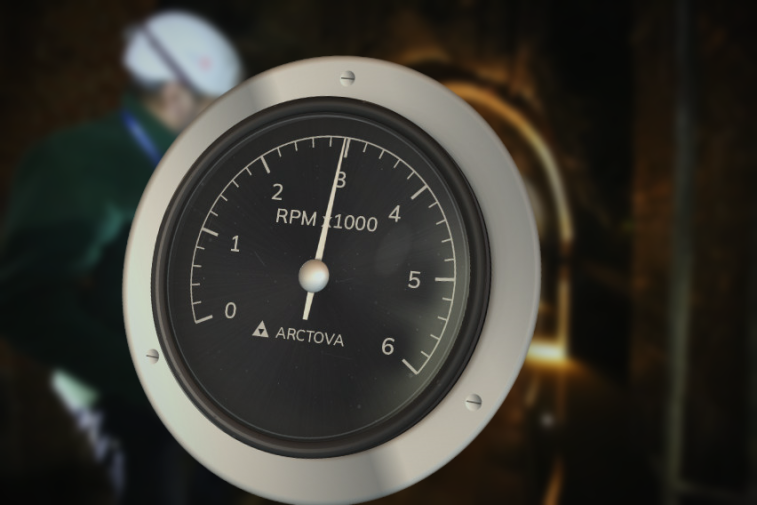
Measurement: 3000 rpm
